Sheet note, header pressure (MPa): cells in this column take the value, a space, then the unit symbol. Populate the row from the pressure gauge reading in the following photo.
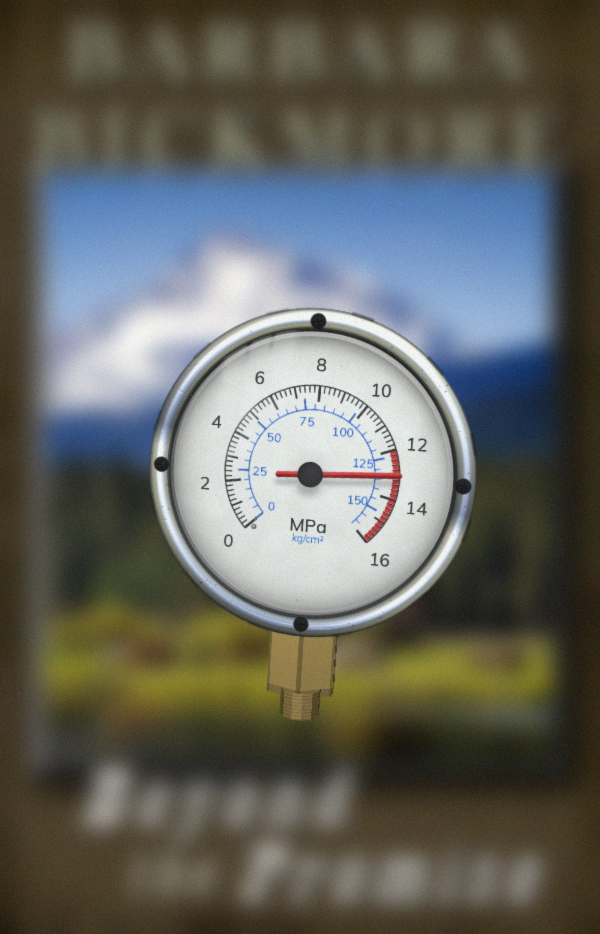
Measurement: 13 MPa
